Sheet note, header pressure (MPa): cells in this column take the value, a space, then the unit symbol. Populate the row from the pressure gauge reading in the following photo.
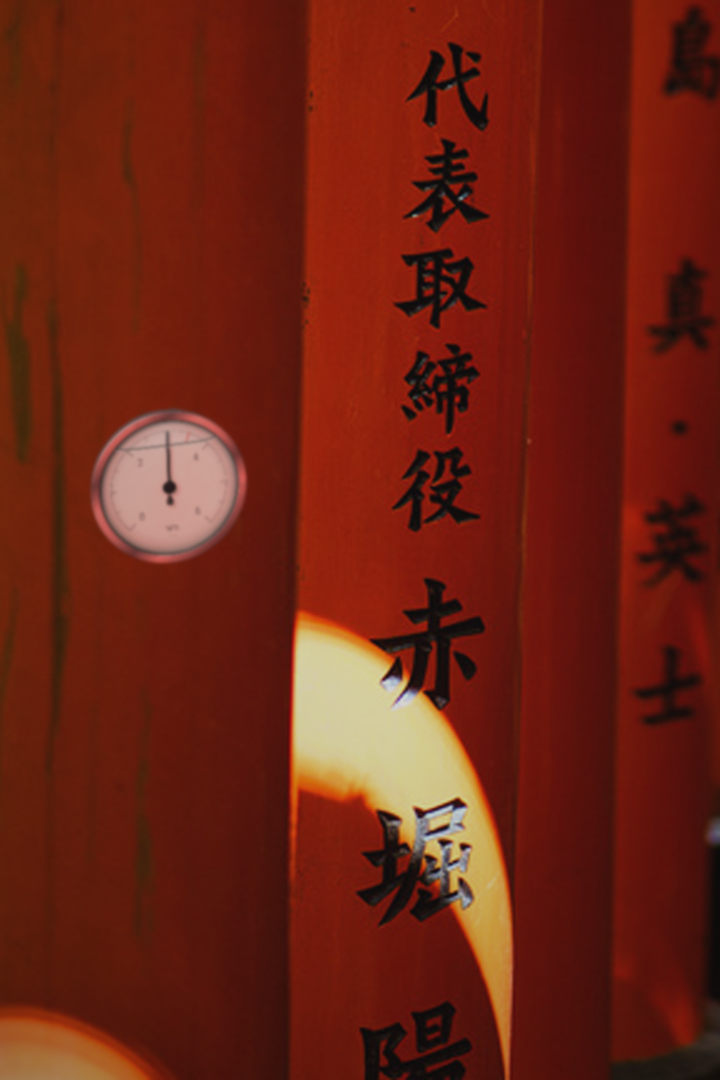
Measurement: 3 MPa
